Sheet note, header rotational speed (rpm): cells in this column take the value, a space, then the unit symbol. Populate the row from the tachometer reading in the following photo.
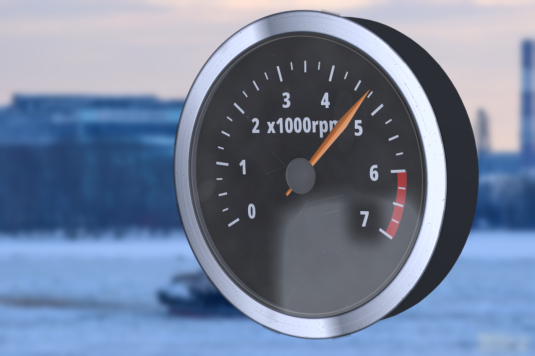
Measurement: 4750 rpm
